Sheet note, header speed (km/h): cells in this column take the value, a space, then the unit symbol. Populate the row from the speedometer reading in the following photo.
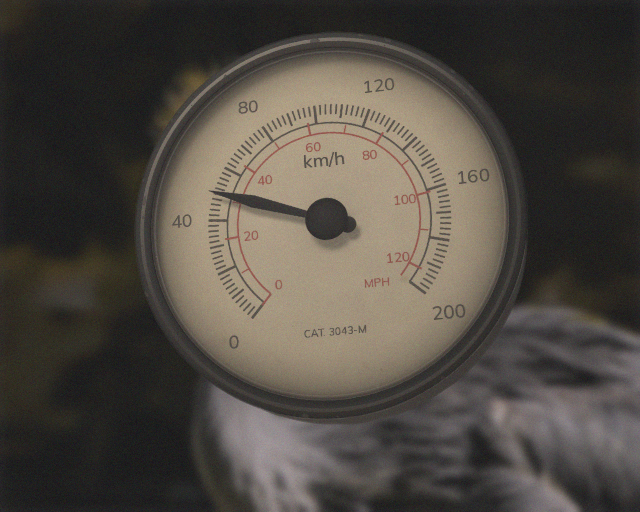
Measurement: 50 km/h
